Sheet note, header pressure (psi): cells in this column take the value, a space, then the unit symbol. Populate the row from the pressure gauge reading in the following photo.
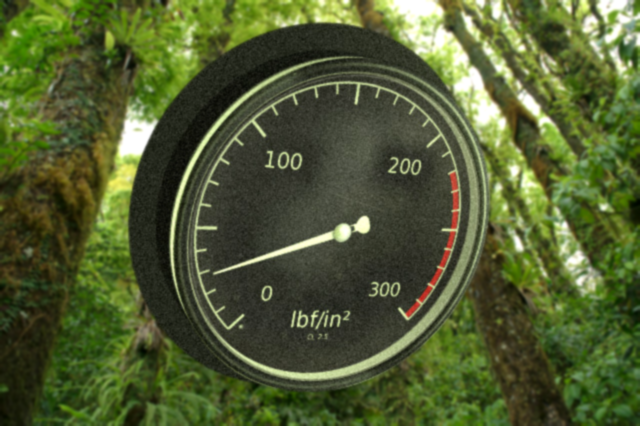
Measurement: 30 psi
